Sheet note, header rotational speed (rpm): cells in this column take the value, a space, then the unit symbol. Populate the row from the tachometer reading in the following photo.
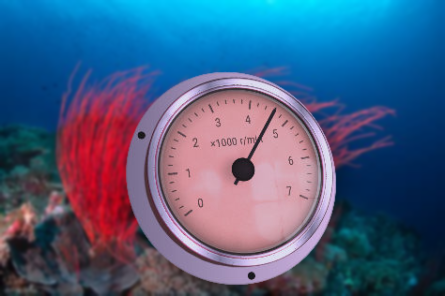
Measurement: 4600 rpm
